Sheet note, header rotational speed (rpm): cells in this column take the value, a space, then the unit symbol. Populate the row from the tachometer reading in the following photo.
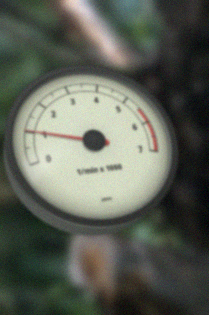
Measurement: 1000 rpm
